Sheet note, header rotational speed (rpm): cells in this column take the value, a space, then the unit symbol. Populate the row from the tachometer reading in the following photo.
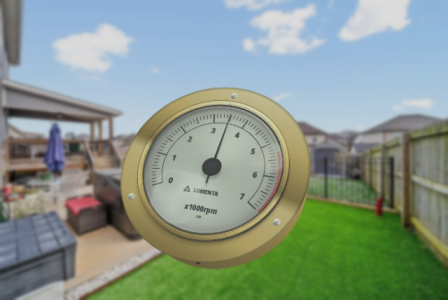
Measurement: 3500 rpm
